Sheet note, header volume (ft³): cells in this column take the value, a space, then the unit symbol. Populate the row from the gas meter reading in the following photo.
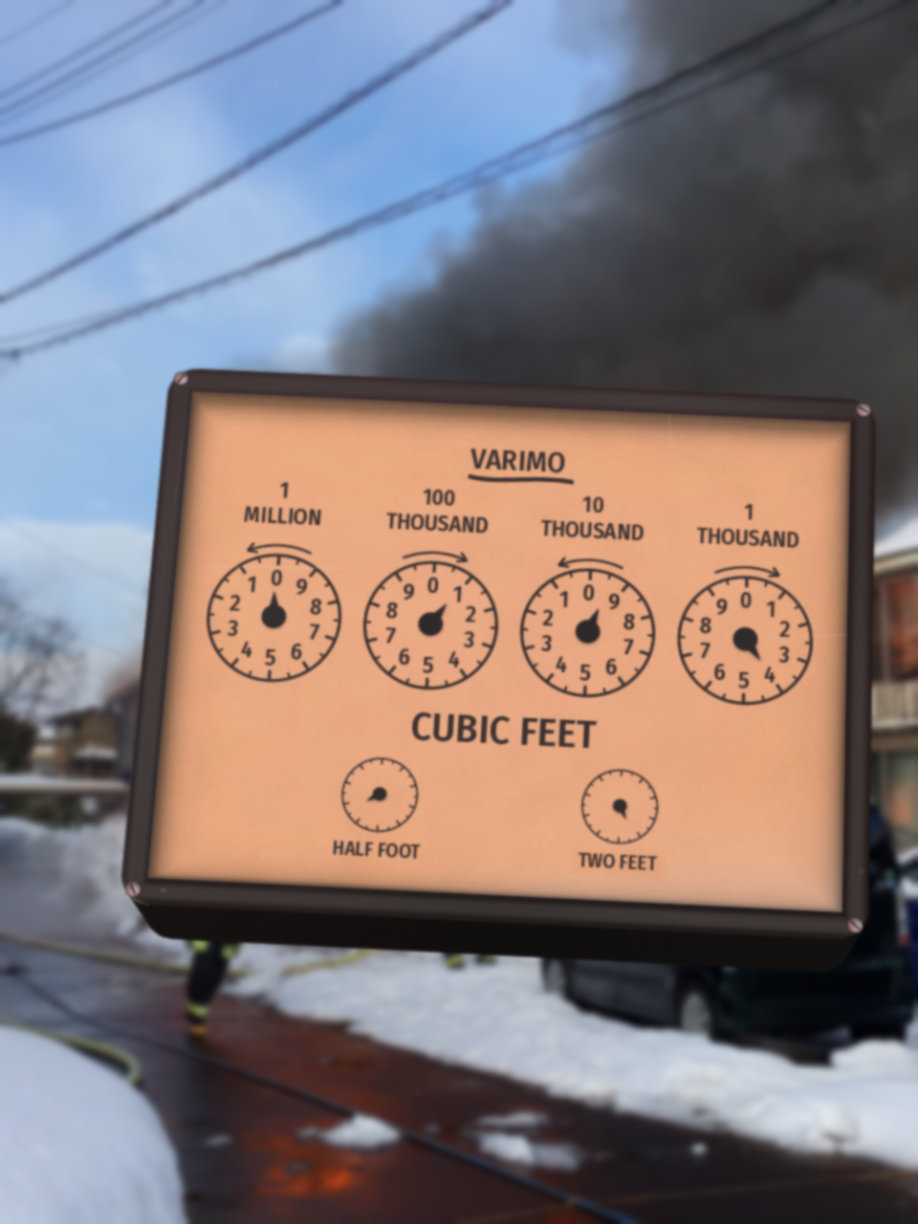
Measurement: 9400 ft³
